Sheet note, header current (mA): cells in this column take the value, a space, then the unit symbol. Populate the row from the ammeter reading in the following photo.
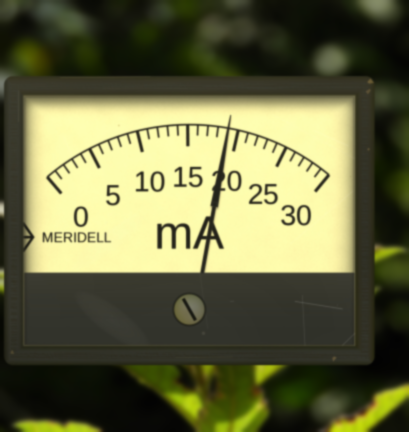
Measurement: 19 mA
